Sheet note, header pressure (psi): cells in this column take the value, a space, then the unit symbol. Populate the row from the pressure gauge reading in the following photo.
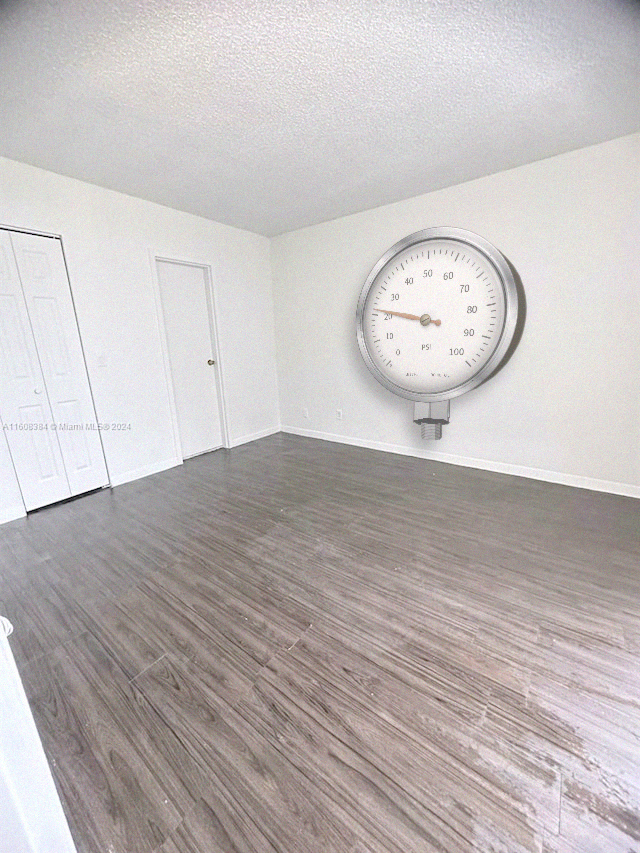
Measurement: 22 psi
